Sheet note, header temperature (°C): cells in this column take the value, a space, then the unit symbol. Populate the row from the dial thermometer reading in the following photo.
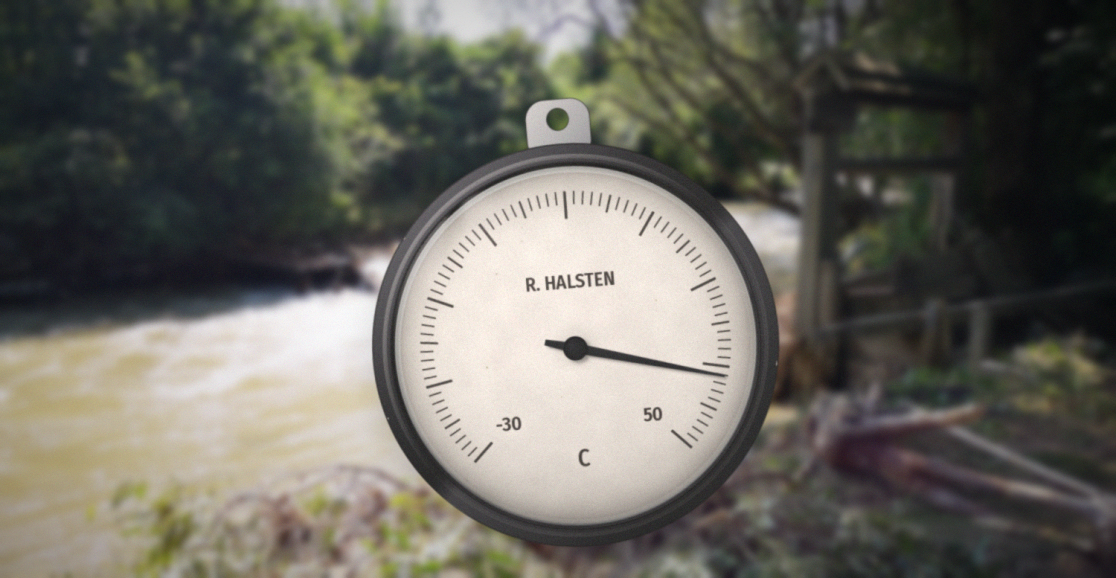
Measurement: 41 °C
